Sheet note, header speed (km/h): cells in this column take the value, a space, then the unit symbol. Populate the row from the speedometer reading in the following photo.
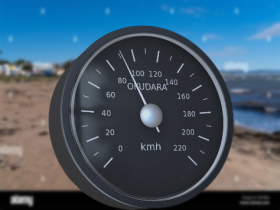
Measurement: 90 km/h
